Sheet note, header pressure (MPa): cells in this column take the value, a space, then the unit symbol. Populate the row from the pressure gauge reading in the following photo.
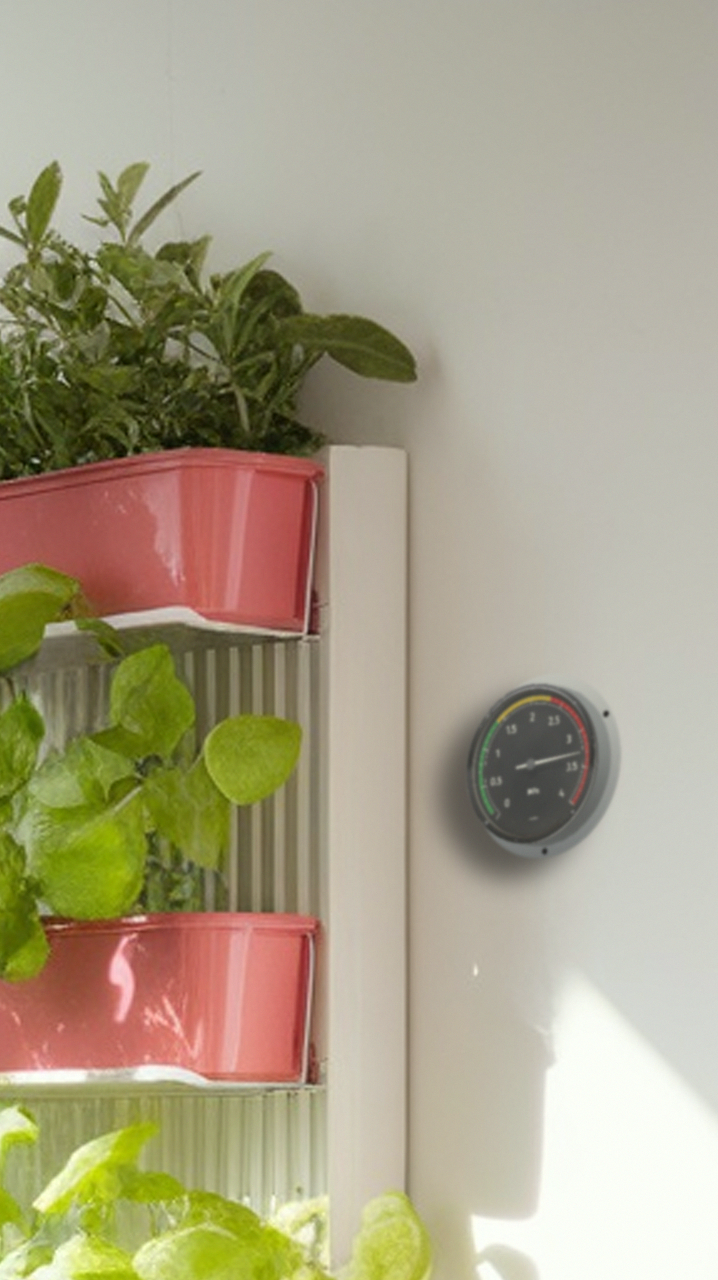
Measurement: 3.3 MPa
